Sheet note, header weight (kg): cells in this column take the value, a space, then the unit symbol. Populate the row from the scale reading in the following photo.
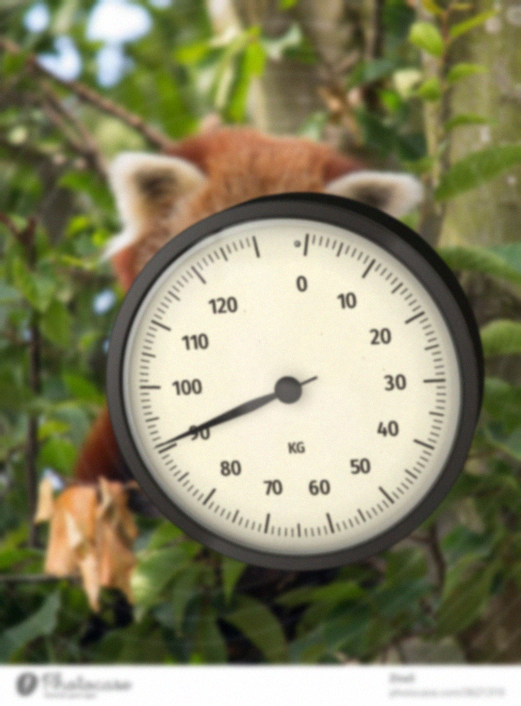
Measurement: 91 kg
